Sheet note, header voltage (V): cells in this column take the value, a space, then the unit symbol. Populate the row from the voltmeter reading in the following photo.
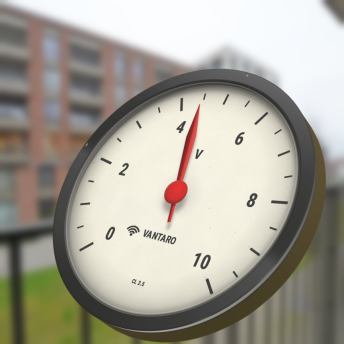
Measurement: 4.5 V
